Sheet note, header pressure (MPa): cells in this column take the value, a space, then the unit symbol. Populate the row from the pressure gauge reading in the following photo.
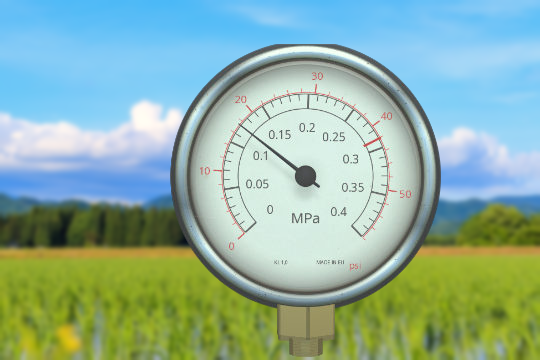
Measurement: 0.12 MPa
